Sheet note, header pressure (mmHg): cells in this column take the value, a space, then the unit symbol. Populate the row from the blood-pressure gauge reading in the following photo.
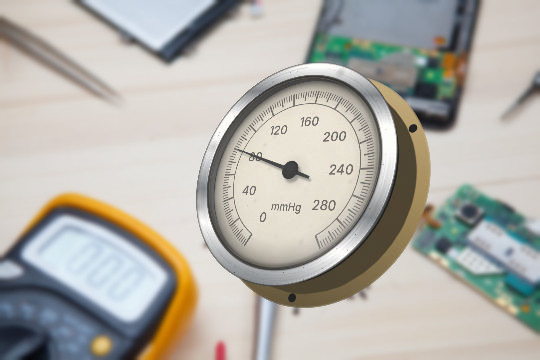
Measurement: 80 mmHg
